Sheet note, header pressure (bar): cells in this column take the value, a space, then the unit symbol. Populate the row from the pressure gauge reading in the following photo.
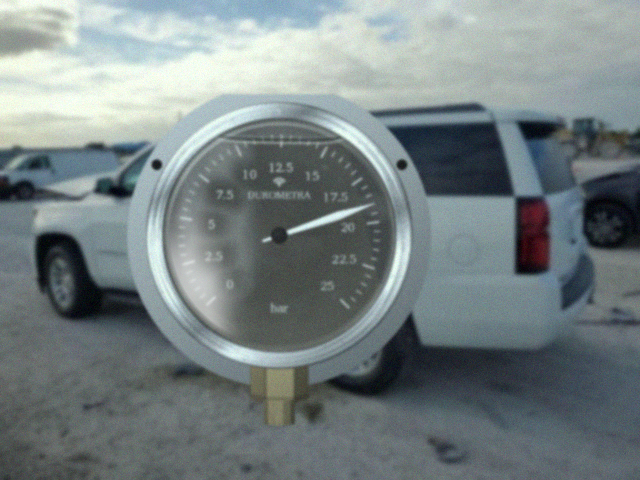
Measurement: 19 bar
